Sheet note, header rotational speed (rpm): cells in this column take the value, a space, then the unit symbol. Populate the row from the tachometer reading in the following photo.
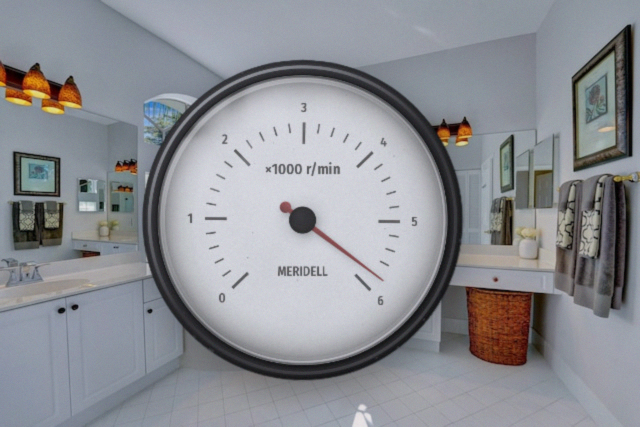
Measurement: 5800 rpm
